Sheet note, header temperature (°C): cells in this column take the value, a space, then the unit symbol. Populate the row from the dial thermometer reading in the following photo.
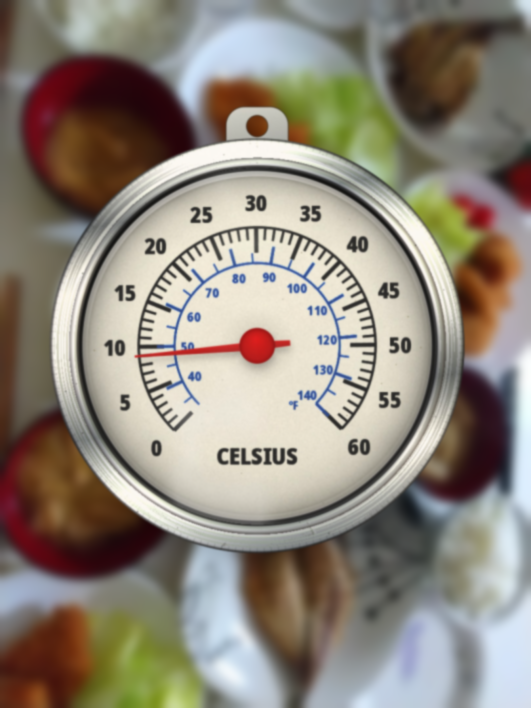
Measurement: 9 °C
